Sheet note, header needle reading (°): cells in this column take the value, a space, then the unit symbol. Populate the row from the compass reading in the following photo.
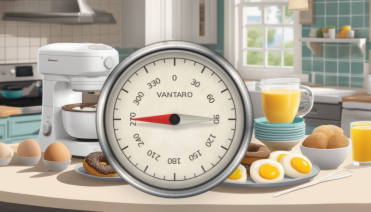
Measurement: 270 °
